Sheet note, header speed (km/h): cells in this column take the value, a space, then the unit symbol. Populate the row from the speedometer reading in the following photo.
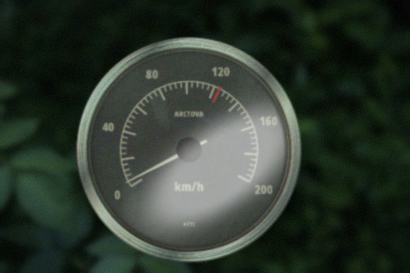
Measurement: 4 km/h
